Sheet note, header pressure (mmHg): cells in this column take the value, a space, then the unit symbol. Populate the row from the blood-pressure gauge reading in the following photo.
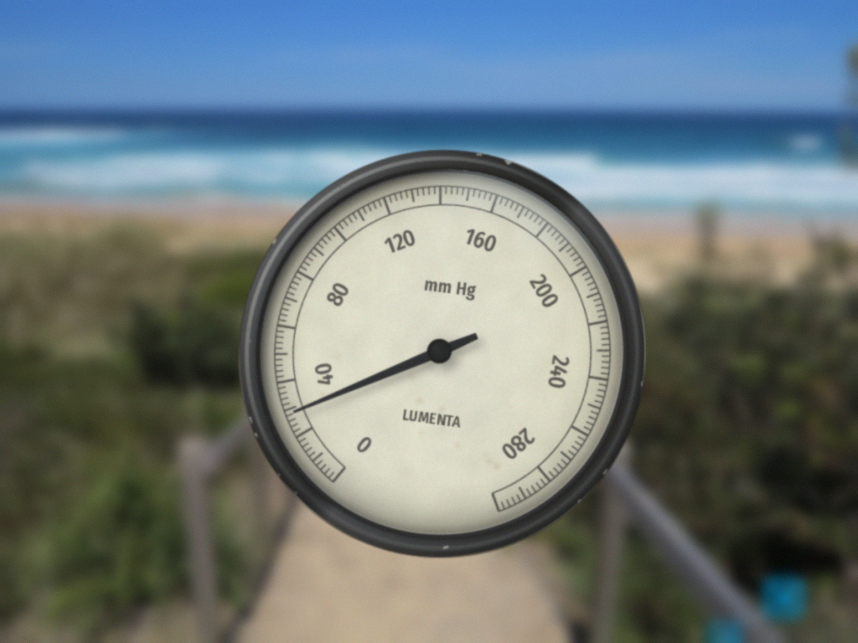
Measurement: 28 mmHg
